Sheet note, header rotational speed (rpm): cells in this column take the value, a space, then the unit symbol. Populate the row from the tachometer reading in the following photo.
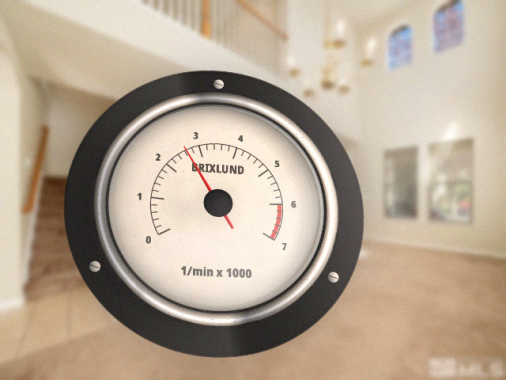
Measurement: 2600 rpm
